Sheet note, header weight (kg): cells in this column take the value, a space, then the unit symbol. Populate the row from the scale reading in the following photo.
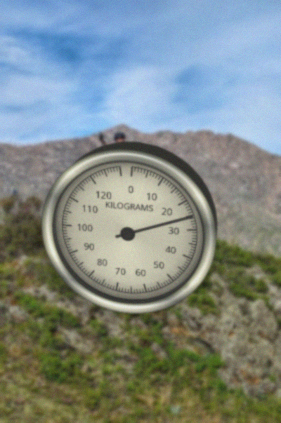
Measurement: 25 kg
